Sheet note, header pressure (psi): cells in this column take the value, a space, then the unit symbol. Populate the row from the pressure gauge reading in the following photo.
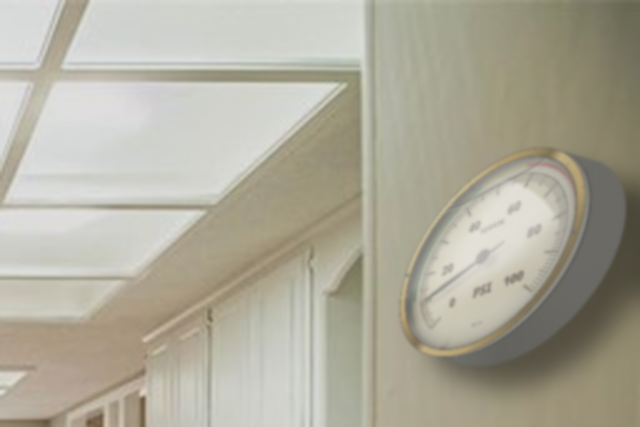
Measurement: 10 psi
